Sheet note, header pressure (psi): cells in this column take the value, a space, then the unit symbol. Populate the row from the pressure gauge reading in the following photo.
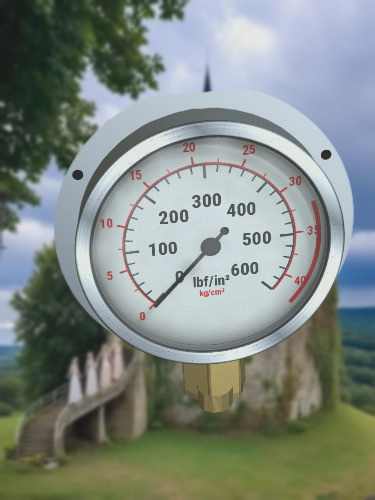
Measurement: 0 psi
